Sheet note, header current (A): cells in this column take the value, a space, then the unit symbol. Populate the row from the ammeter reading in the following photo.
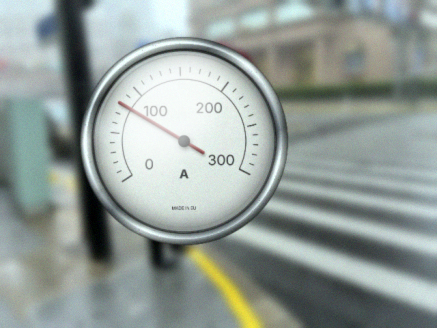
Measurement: 80 A
